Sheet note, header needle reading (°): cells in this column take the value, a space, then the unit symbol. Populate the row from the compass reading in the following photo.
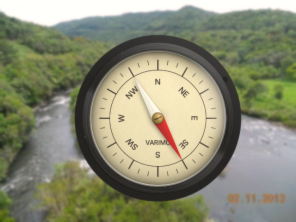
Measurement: 150 °
